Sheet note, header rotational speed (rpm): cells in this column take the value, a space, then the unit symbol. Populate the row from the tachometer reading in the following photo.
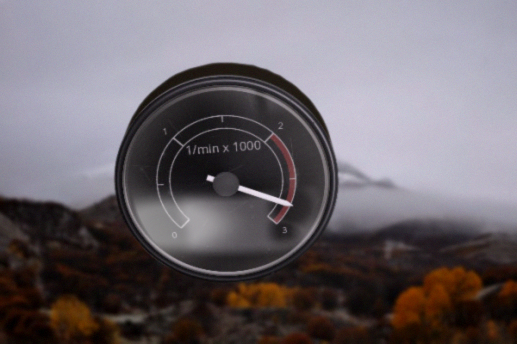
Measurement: 2750 rpm
